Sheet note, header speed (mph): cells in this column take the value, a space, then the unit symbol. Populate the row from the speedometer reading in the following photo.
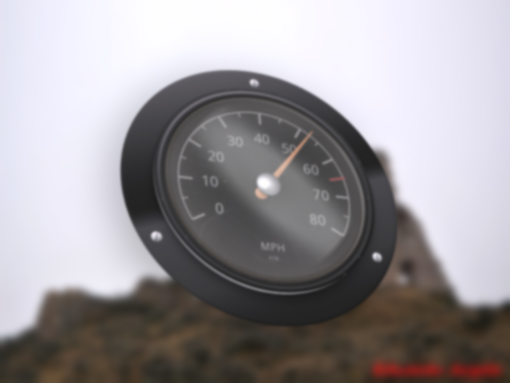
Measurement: 52.5 mph
